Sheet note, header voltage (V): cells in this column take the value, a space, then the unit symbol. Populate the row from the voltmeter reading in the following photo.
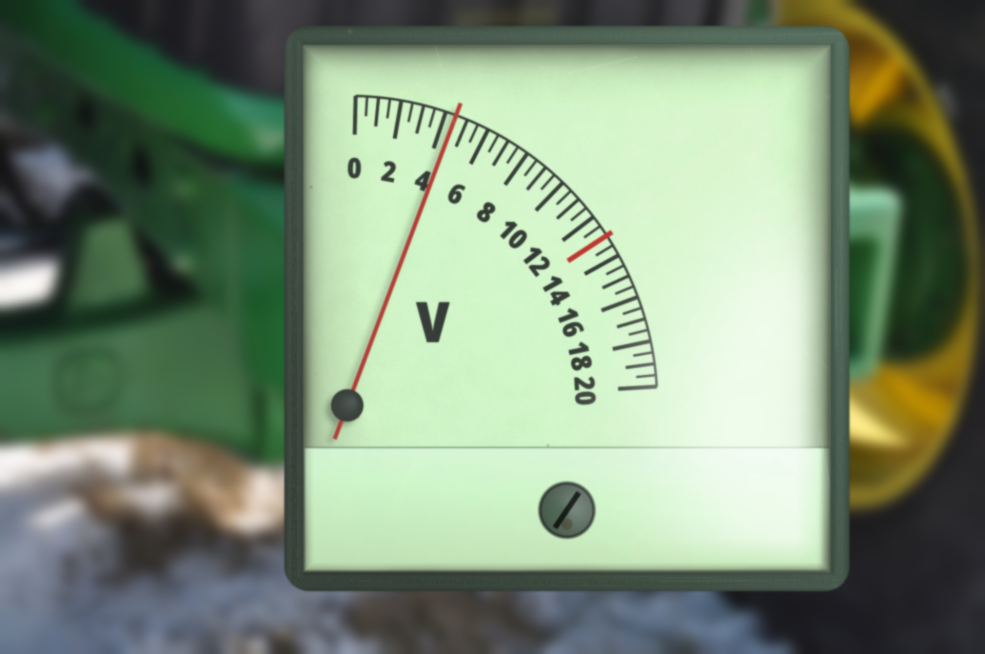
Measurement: 4.5 V
